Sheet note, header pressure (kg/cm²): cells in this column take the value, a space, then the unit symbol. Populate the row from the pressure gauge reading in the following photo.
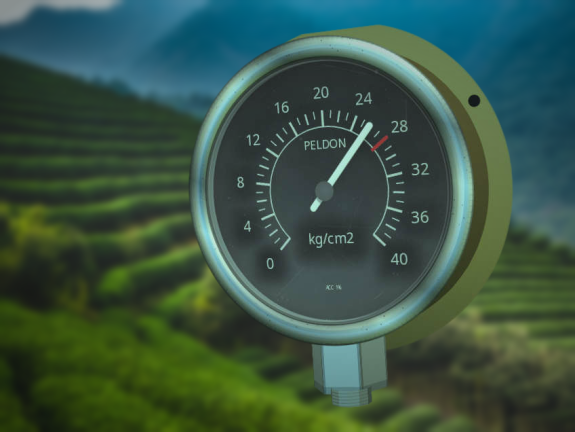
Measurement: 26 kg/cm²
